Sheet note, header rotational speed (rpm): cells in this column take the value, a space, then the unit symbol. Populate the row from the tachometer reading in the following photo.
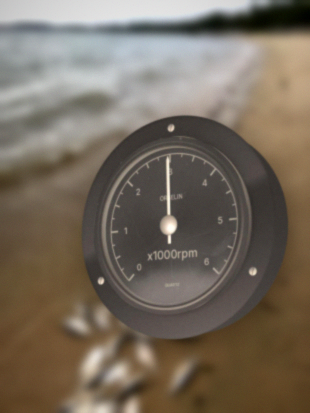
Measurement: 3000 rpm
